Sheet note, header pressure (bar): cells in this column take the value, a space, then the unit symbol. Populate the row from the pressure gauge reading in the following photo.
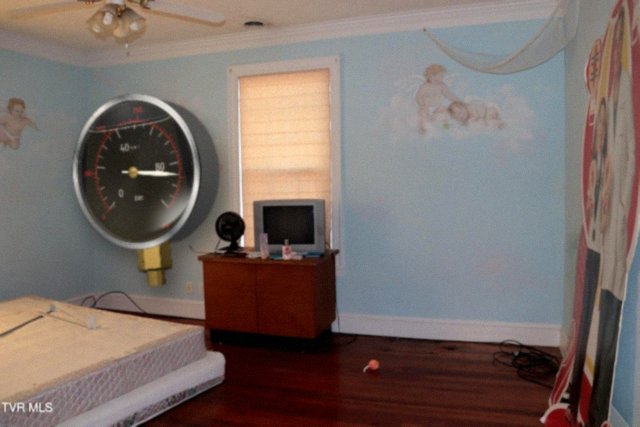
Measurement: 85 bar
